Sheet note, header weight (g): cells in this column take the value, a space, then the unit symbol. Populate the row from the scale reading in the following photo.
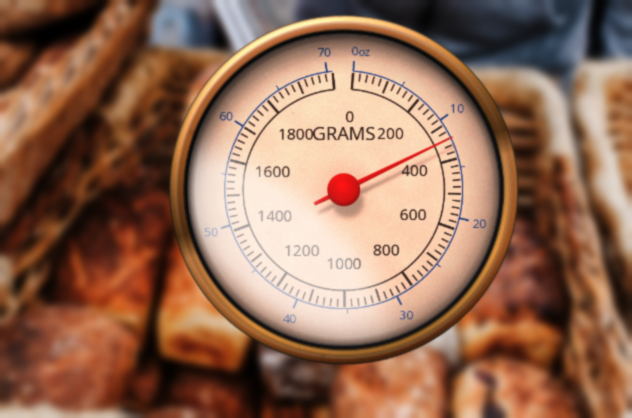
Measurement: 340 g
